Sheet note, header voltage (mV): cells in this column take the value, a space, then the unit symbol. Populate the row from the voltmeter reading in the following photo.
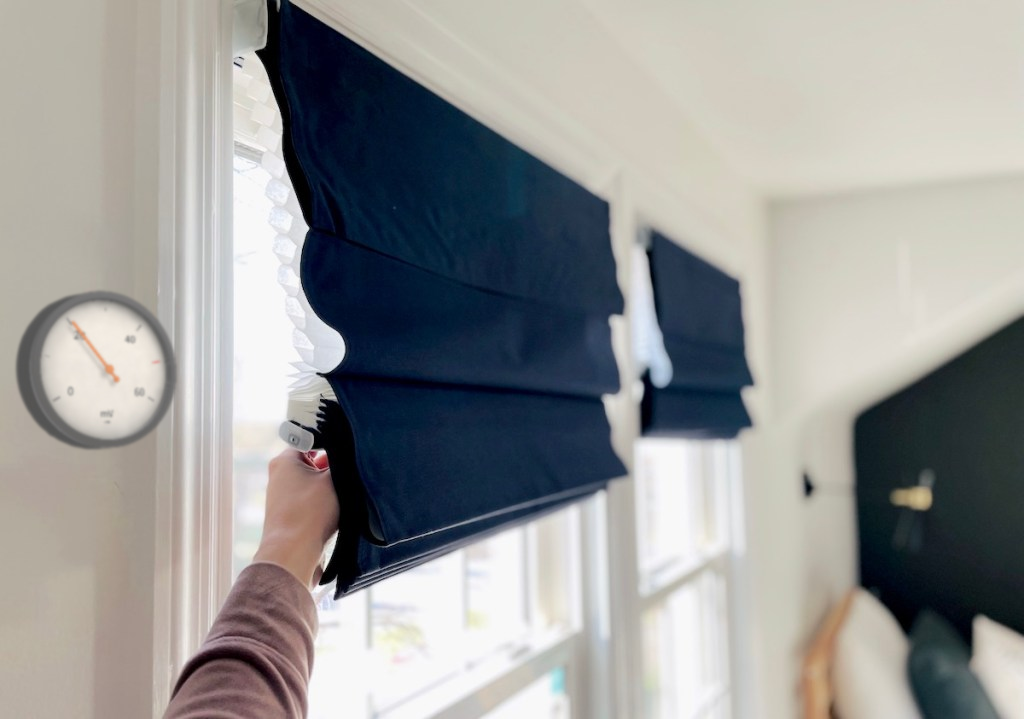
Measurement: 20 mV
